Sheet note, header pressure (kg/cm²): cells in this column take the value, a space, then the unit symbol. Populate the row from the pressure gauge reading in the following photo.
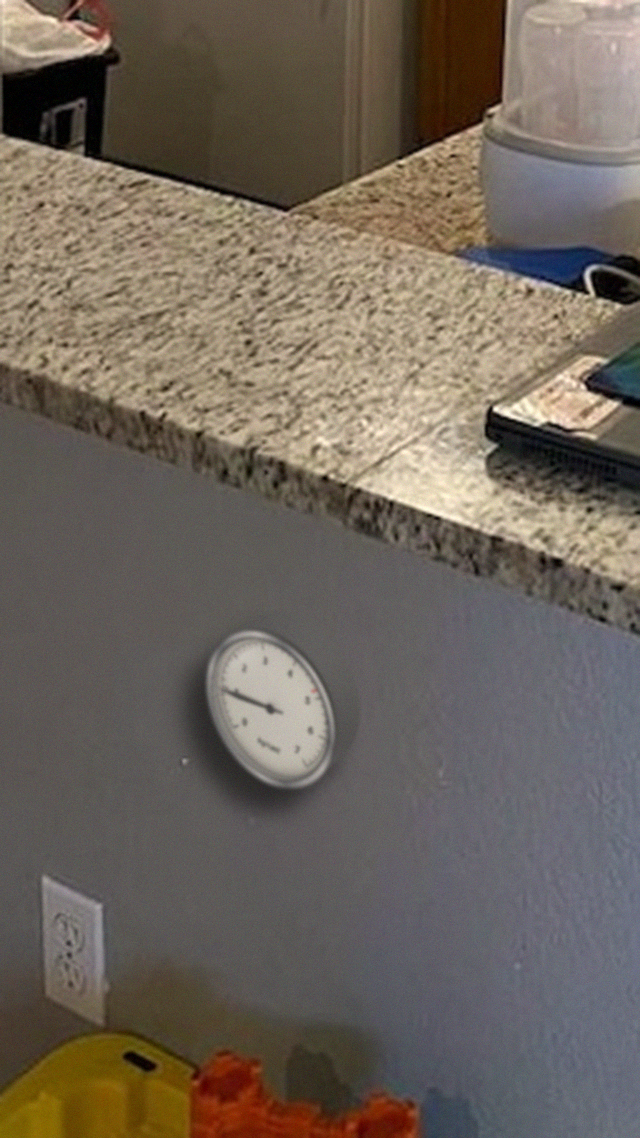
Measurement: 1 kg/cm²
